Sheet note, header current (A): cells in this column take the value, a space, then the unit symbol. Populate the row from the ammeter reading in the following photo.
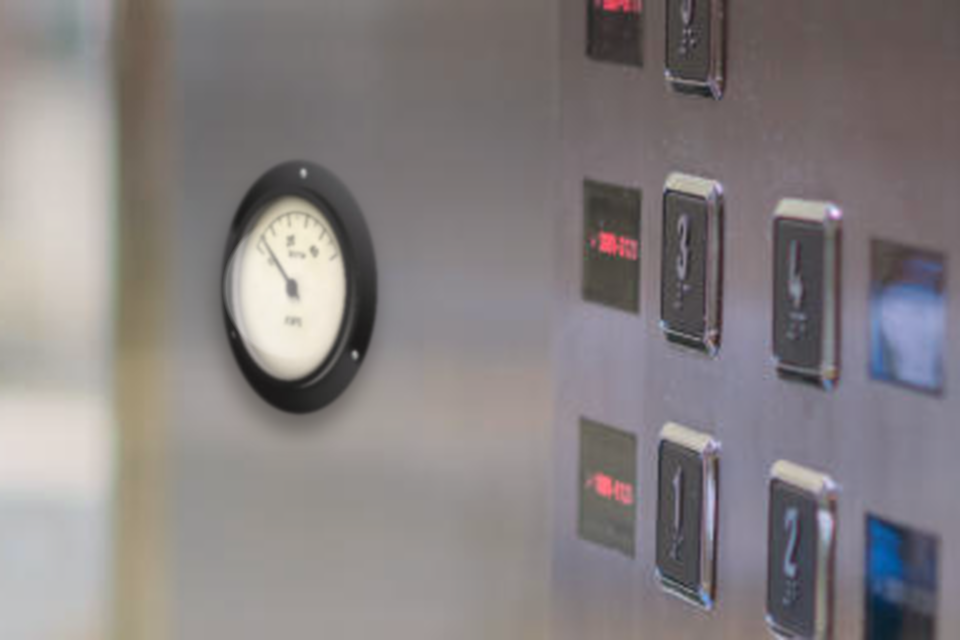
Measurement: 5 A
